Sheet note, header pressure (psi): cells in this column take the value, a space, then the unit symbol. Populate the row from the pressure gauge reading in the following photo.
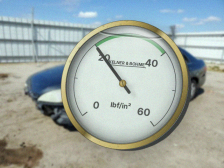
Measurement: 20 psi
